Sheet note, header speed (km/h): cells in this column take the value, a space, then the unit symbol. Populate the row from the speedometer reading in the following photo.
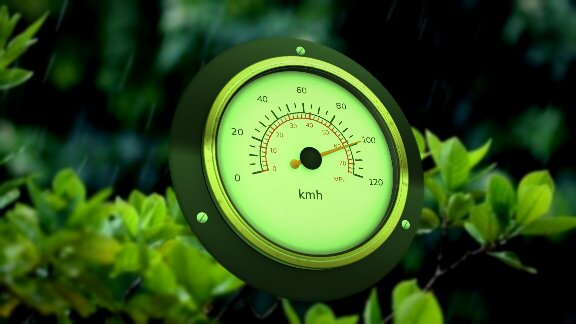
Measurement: 100 km/h
